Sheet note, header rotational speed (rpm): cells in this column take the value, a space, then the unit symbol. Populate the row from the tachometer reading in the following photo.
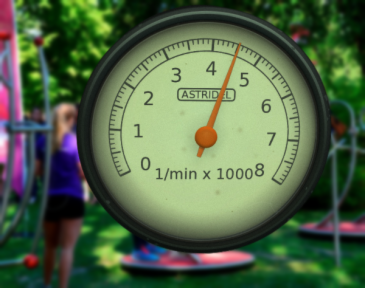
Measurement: 4500 rpm
